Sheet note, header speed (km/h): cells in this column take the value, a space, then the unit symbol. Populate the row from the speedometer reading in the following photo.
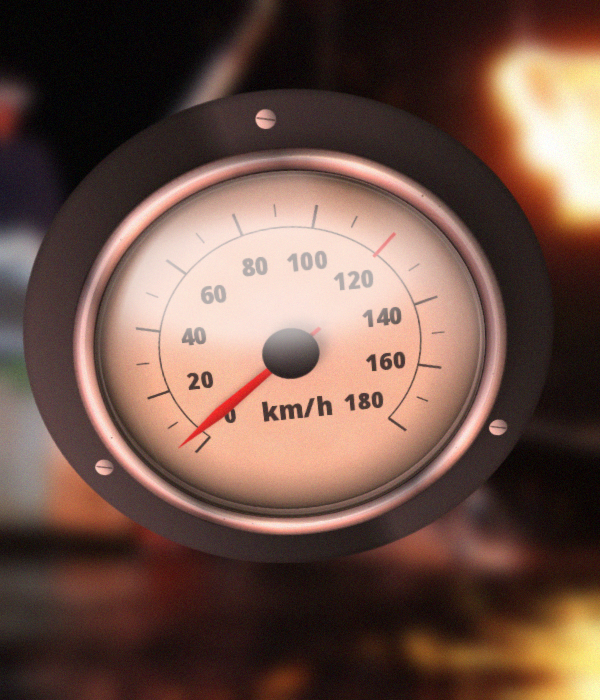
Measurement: 5 km/h
